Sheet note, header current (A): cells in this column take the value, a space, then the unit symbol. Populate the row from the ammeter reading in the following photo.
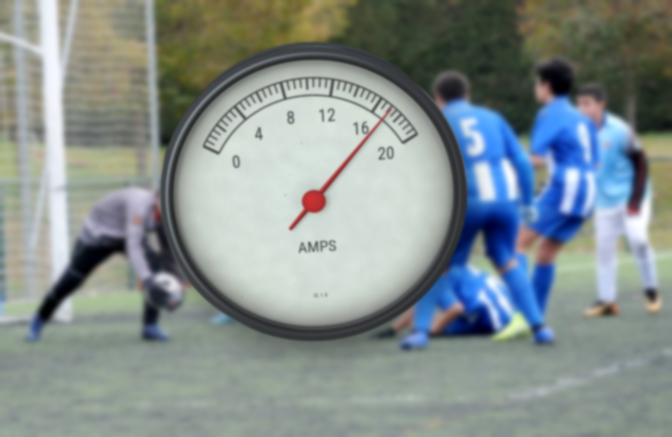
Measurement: 17 A
